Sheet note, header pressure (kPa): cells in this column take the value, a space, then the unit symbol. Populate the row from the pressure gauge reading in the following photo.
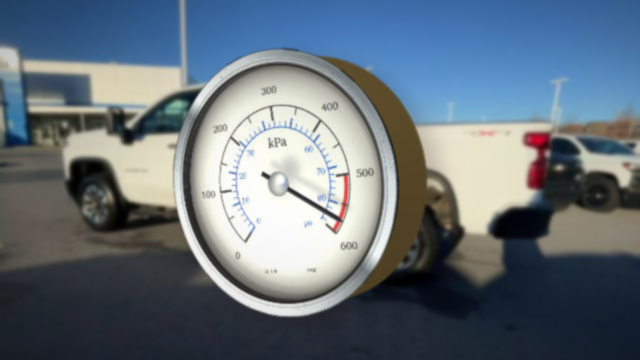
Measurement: 575 kPa
